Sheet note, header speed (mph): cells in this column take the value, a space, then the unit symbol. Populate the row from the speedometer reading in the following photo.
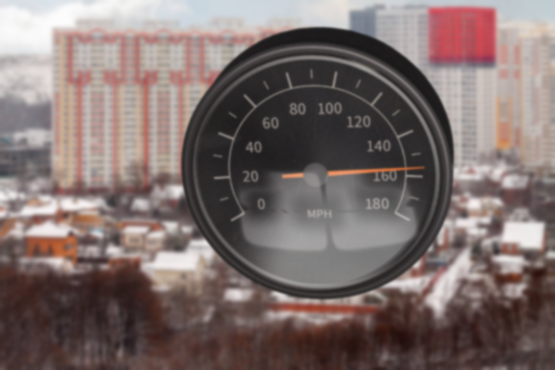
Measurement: 155 mph
